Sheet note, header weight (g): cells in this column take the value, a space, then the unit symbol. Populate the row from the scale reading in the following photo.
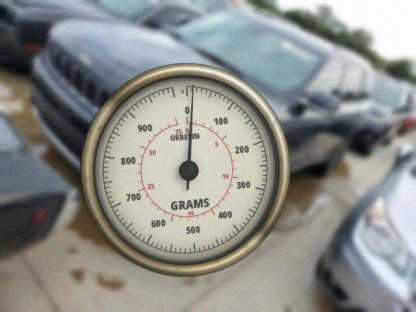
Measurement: 10 g
